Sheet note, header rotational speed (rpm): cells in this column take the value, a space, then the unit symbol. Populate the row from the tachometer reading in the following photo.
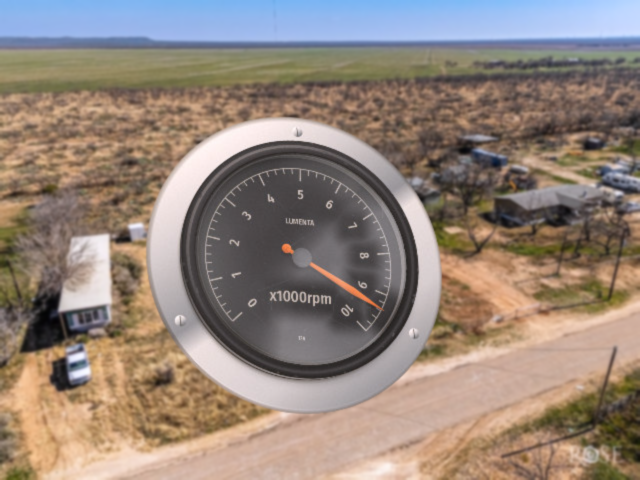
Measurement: 9400 rpm
